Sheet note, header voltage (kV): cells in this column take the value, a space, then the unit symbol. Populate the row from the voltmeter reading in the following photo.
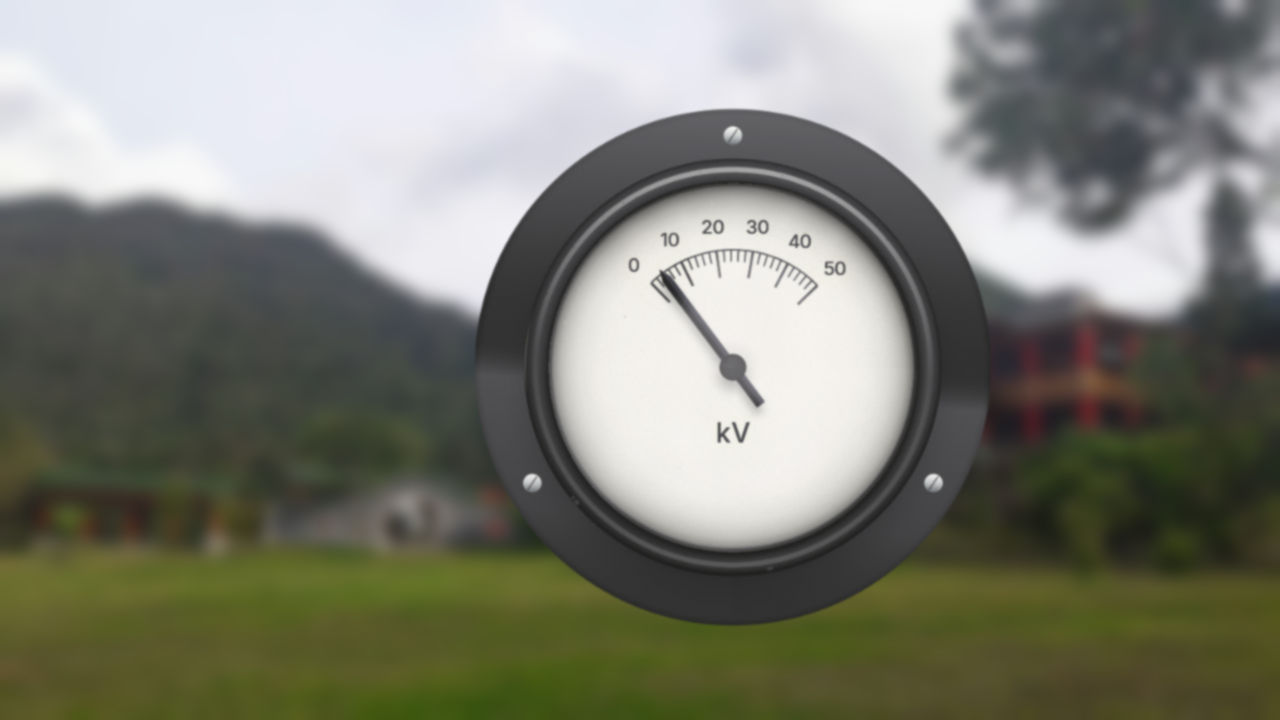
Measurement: 4 kV
